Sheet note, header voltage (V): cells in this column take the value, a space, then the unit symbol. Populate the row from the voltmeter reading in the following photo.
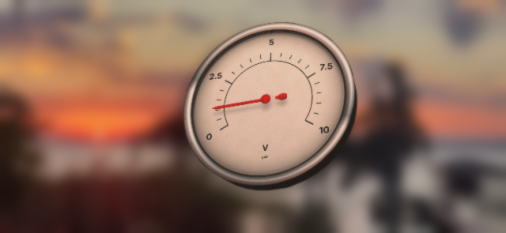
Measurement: 1 V
